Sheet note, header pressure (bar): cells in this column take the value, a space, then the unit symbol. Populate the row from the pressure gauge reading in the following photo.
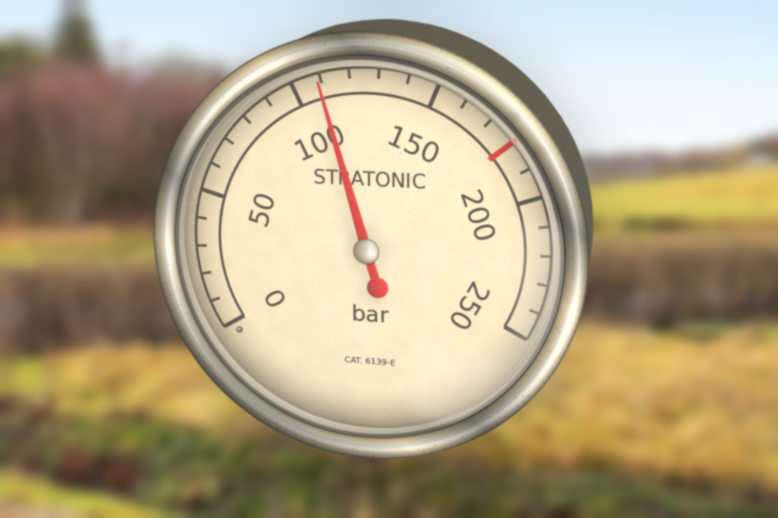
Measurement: 110 bar
